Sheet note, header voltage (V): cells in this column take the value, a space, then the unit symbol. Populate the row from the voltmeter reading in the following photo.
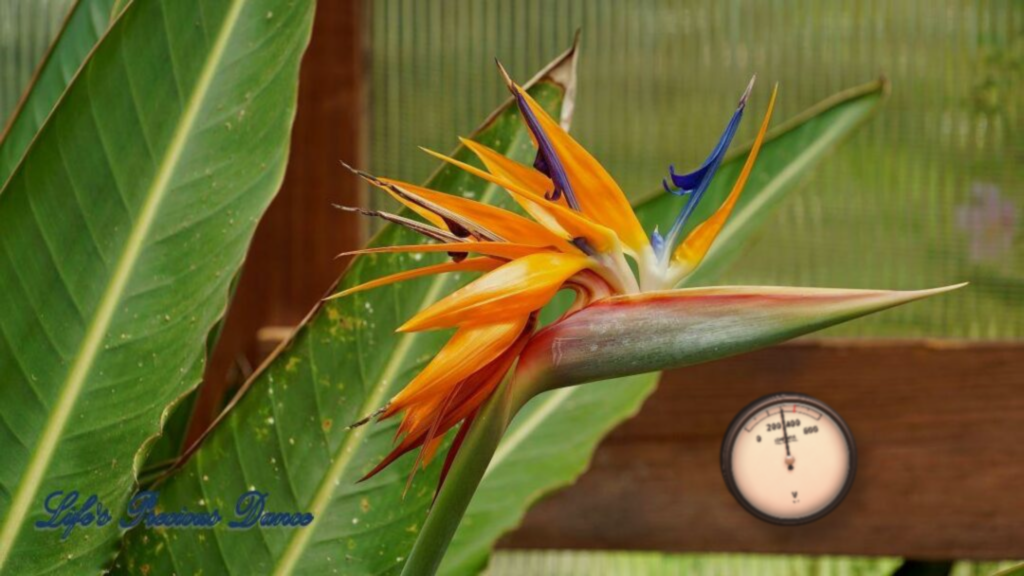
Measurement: 300 V
